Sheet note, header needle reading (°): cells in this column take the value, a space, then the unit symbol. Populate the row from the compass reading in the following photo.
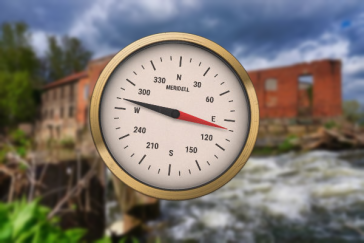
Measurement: 100 °
